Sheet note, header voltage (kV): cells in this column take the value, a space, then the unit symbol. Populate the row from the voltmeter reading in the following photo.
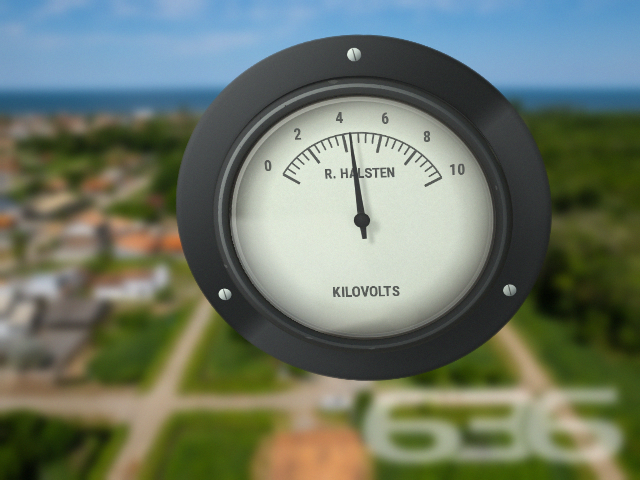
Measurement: 4.4 kV
